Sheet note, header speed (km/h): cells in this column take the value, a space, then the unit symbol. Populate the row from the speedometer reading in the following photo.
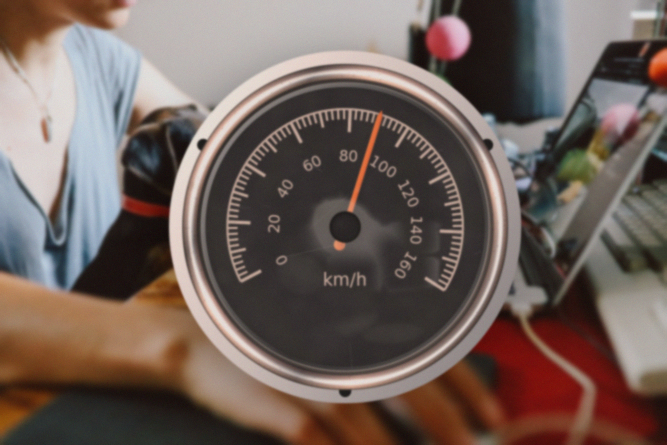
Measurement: 90 km/h
